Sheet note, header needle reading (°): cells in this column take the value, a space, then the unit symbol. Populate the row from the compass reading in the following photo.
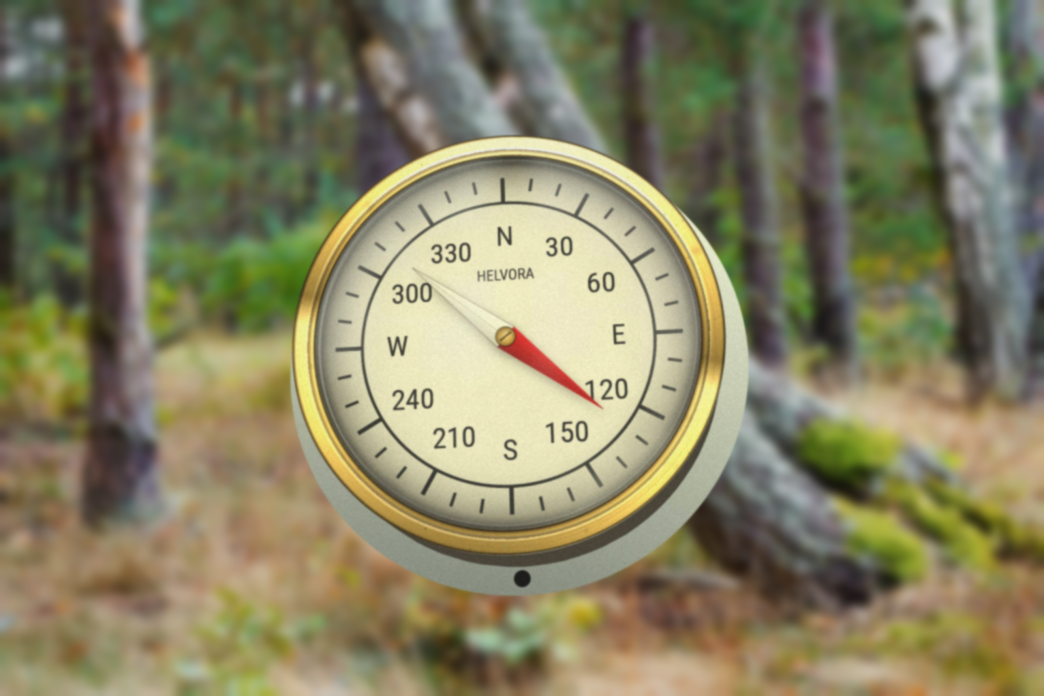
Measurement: 130 °
